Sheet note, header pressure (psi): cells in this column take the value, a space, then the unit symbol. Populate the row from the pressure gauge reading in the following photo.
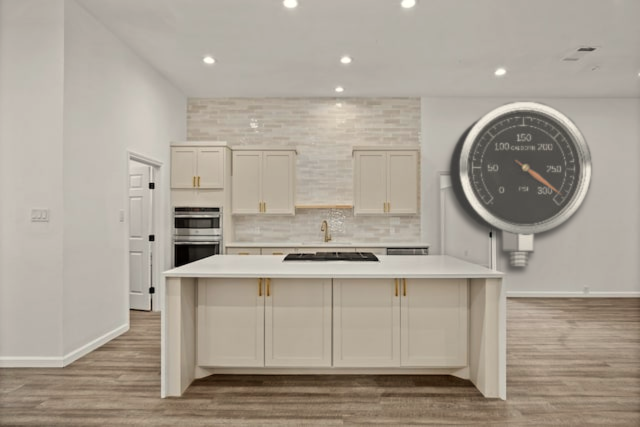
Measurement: 290 psi
